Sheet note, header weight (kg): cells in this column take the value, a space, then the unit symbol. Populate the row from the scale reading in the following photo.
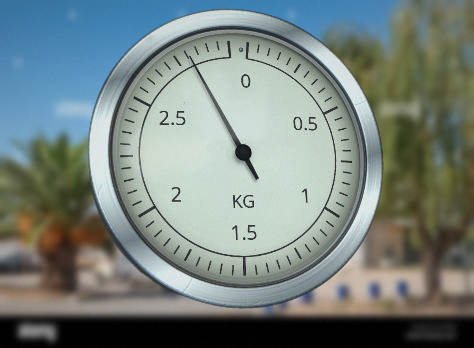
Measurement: 2.8 kg
